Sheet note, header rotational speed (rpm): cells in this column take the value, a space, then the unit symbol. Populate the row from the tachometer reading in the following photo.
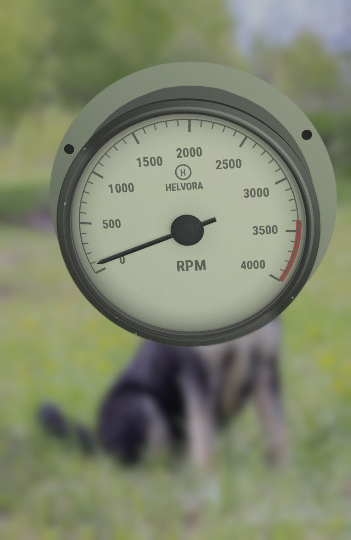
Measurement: 100 rpm
